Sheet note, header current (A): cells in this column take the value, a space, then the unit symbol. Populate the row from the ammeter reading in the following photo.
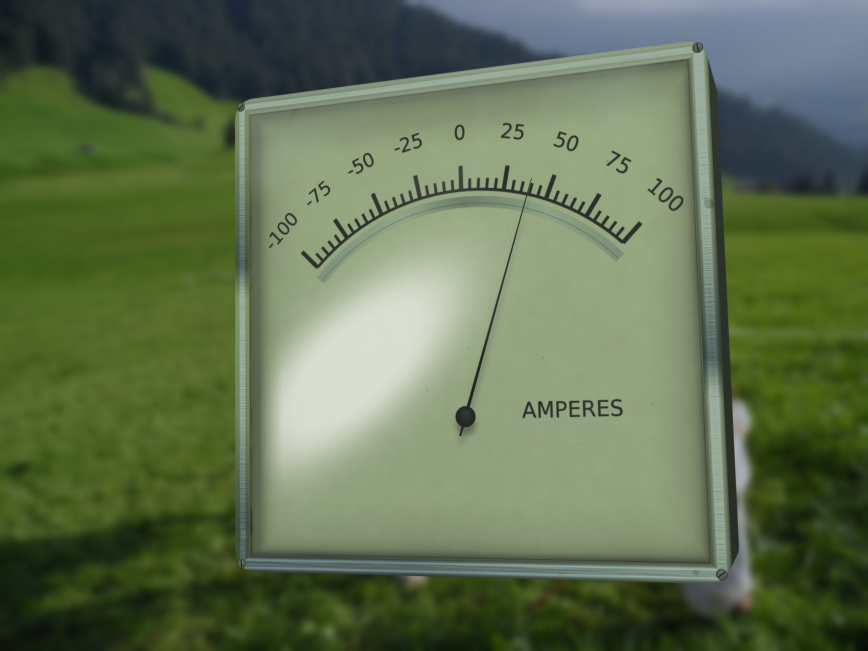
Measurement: 40 A
